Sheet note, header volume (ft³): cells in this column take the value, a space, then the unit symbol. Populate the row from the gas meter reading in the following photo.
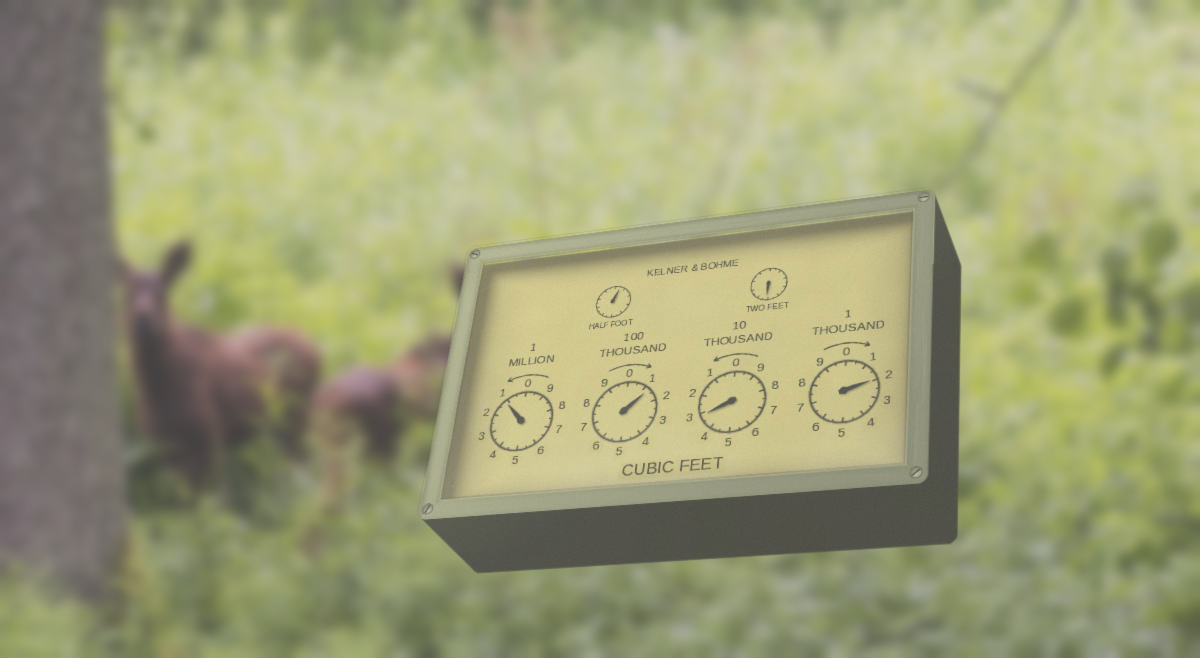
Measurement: 113200 ft³
